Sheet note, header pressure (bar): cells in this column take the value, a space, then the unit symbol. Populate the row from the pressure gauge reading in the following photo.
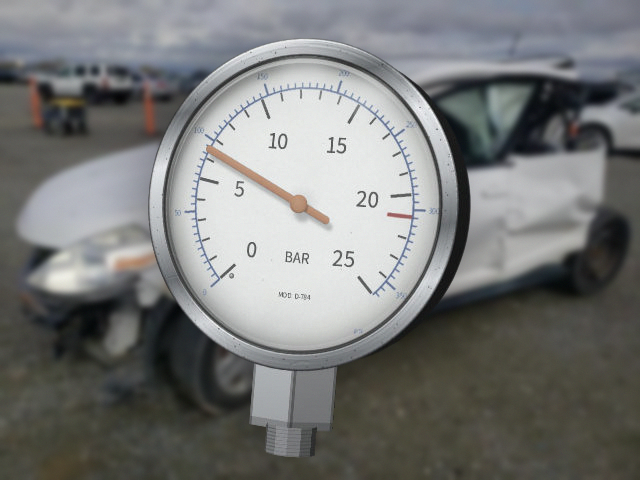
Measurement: 6.5 bar
